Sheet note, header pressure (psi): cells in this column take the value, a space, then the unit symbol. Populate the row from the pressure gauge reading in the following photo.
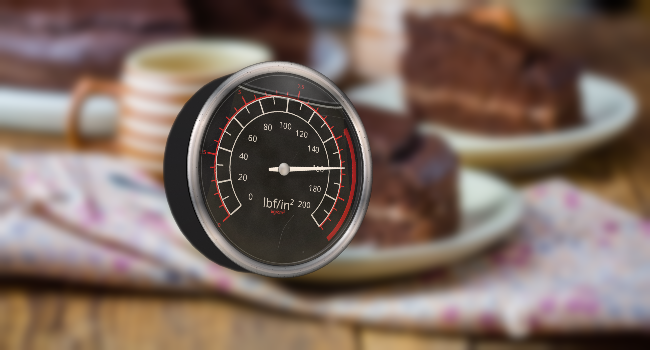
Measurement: 160 psi
